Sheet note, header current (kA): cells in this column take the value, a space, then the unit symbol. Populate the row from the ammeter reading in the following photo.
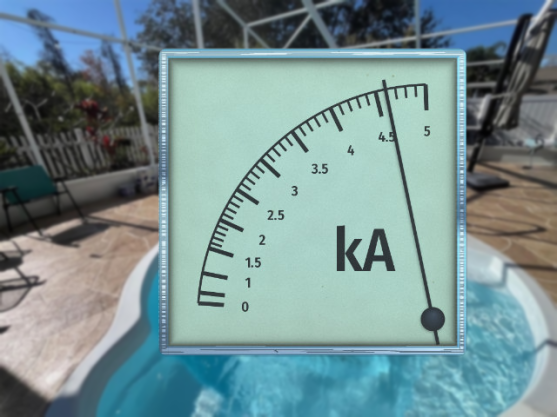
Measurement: 4.6 kA
